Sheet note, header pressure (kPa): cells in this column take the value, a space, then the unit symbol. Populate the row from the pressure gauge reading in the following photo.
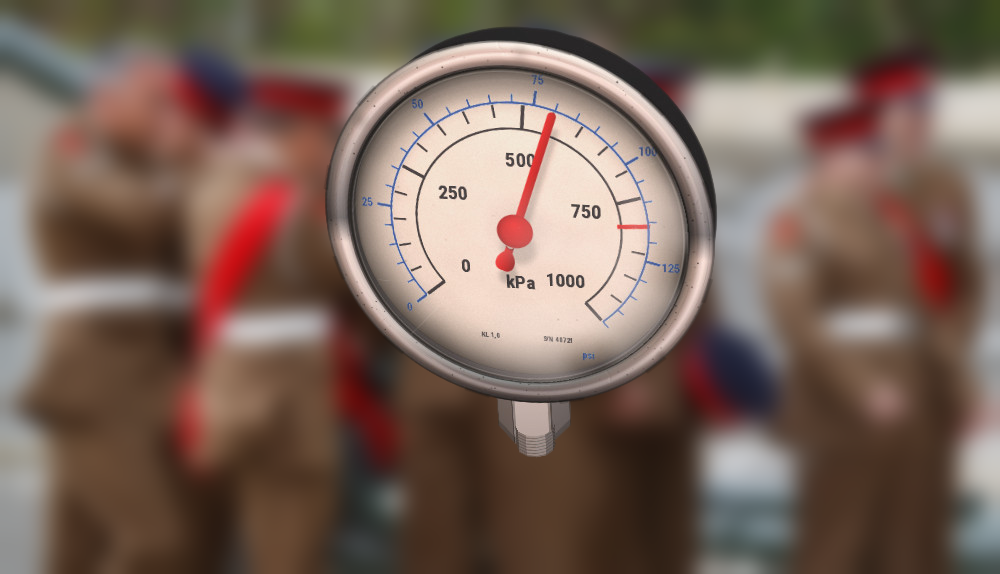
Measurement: 550 kPa
